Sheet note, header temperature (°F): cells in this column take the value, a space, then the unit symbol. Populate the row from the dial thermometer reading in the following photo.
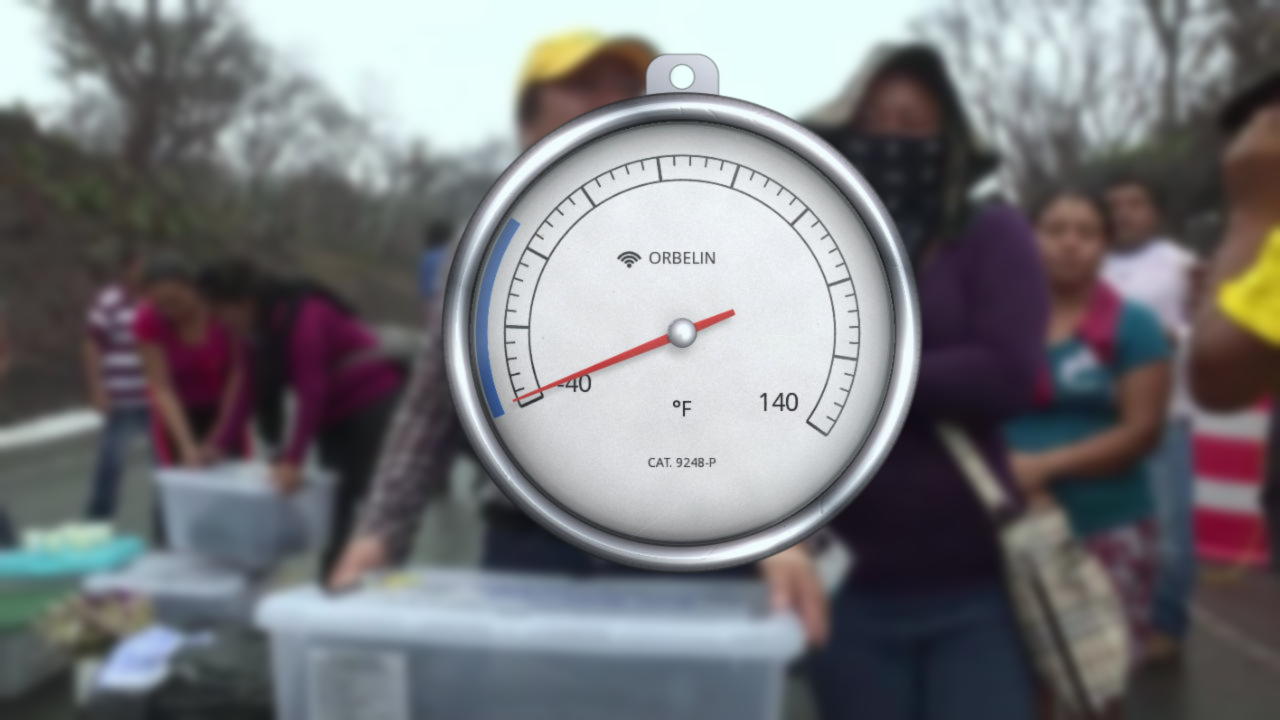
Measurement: -38 °F
